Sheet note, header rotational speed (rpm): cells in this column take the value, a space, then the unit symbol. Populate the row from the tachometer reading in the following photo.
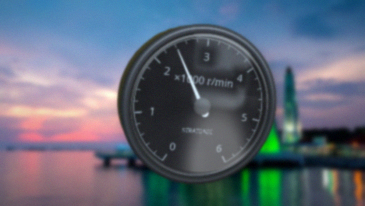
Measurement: 2400 rpm
